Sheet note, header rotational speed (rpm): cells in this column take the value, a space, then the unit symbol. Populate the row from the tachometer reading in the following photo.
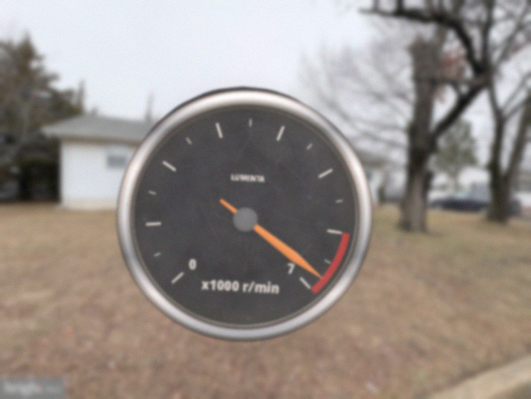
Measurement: 6750 rpm
